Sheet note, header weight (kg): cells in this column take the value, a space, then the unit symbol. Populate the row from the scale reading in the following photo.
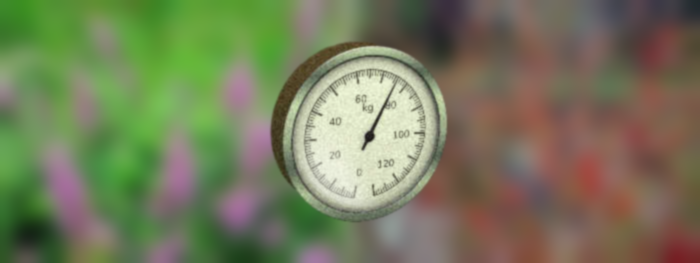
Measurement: 75 kg
